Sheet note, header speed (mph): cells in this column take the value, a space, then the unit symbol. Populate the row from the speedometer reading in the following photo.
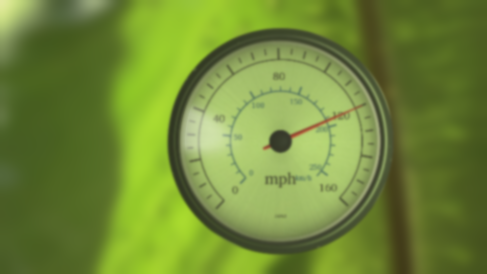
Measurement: 120 mph
